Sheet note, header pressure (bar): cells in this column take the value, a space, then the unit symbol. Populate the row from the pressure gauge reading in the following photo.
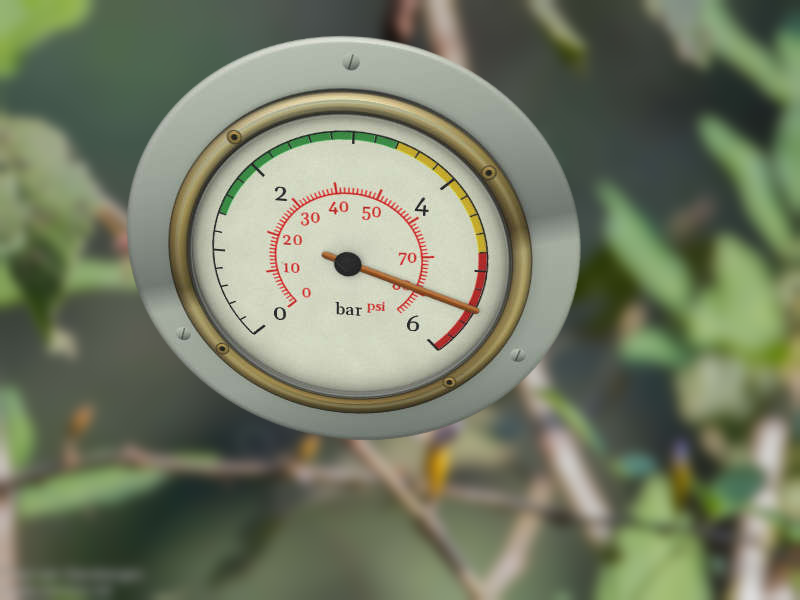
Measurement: 5.4 bar
